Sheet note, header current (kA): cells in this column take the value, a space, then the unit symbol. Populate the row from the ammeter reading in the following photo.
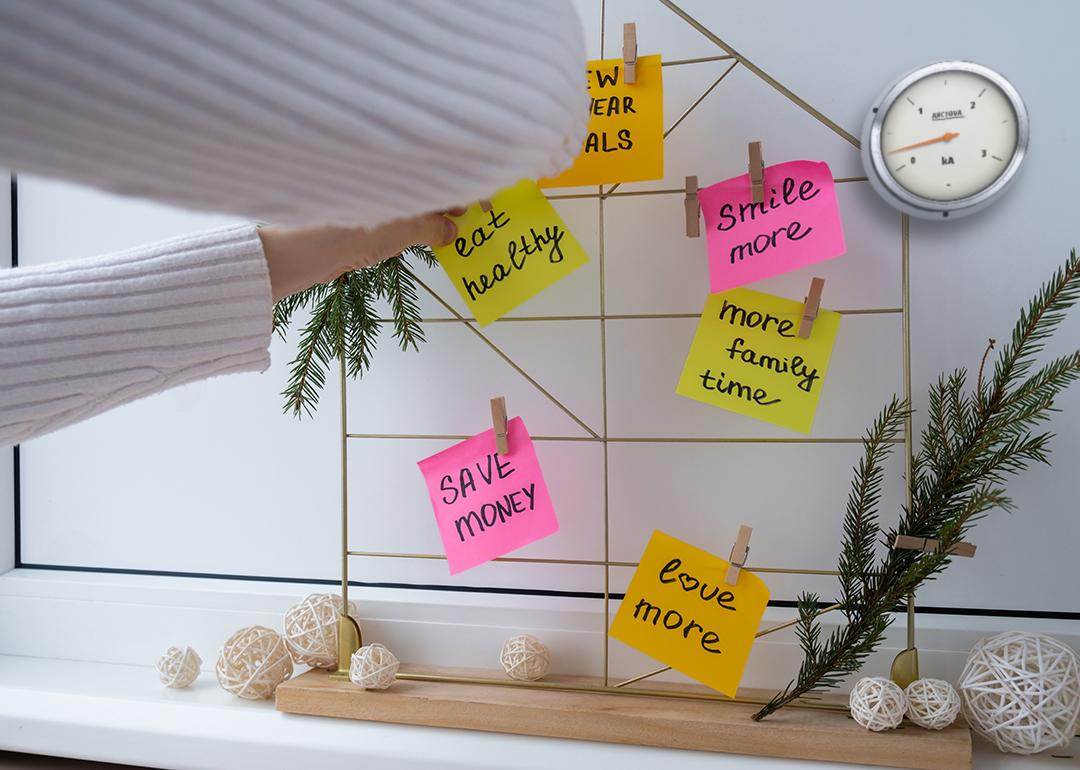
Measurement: 0.25 kA
